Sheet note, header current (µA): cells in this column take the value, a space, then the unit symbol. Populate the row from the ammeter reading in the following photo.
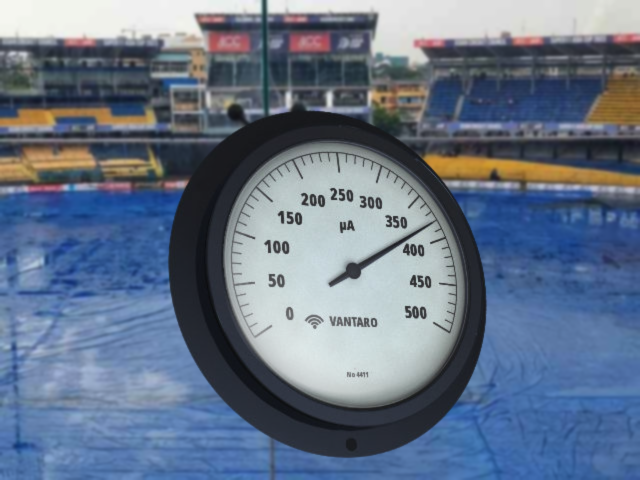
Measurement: 380 µA
